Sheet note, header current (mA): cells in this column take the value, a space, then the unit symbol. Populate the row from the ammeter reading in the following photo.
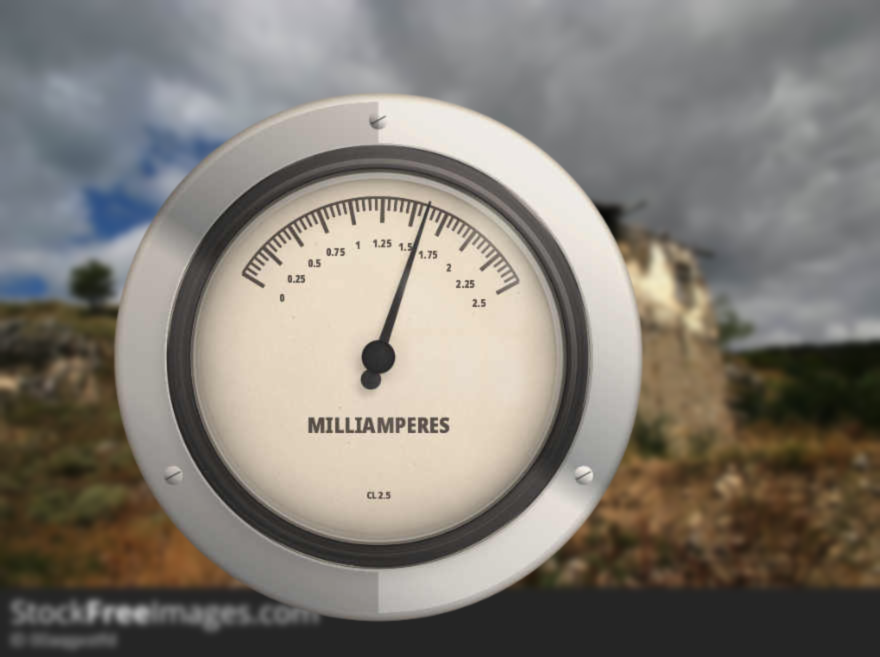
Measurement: 1.6 mA
